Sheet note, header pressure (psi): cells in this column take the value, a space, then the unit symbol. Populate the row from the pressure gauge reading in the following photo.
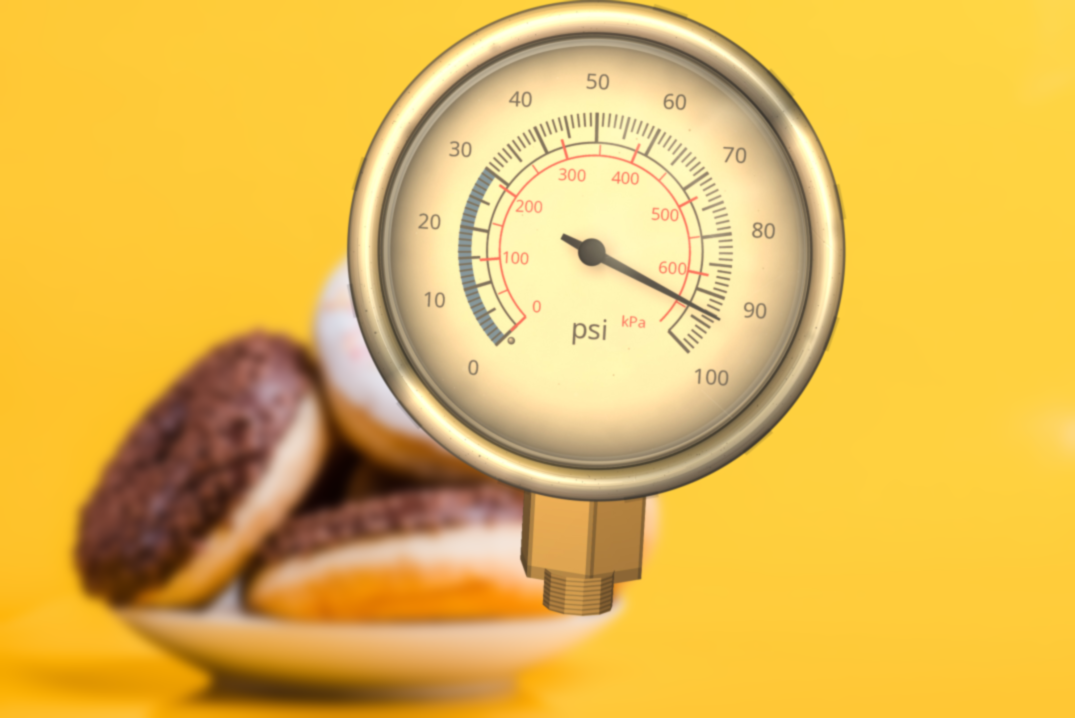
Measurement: 93 psi
